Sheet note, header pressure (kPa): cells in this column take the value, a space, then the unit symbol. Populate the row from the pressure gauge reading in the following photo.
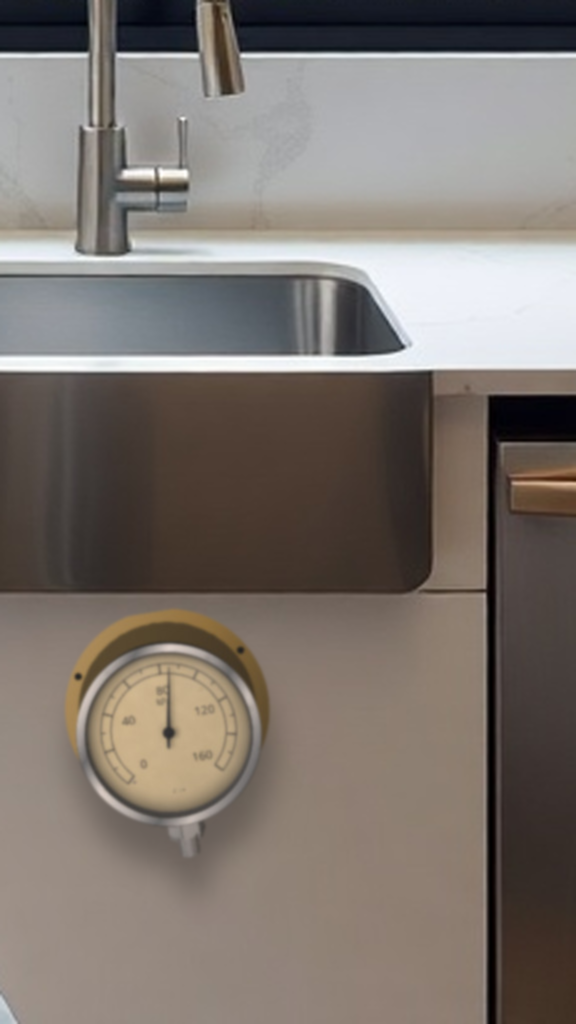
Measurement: 85 kPa
